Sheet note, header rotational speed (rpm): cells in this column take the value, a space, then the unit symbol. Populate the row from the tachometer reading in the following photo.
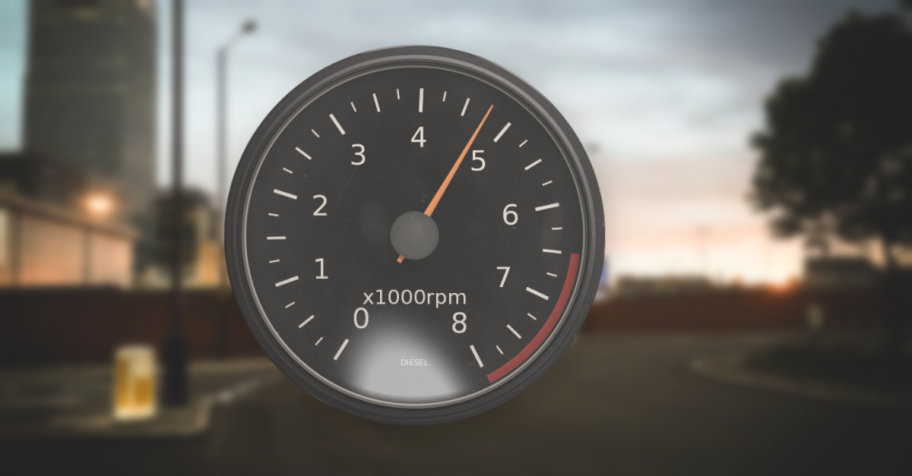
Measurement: 4750 rpm
